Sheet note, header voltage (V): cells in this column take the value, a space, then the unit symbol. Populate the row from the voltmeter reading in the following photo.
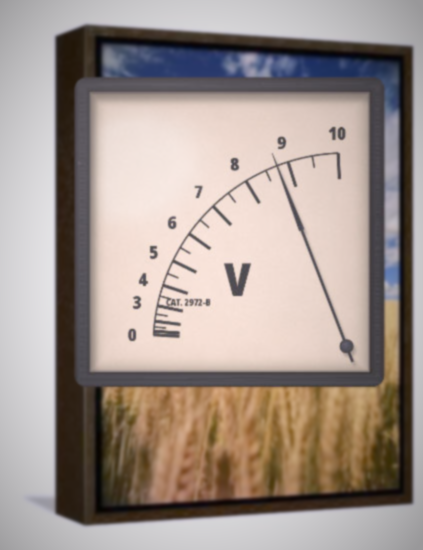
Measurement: 8.75 V
